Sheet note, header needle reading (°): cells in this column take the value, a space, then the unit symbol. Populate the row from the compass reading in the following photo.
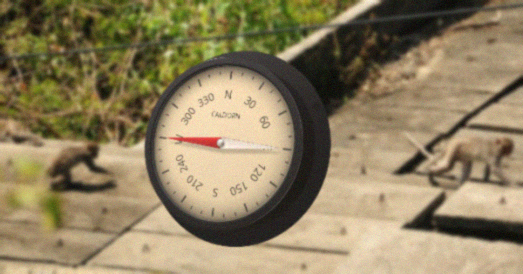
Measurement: 270 °
